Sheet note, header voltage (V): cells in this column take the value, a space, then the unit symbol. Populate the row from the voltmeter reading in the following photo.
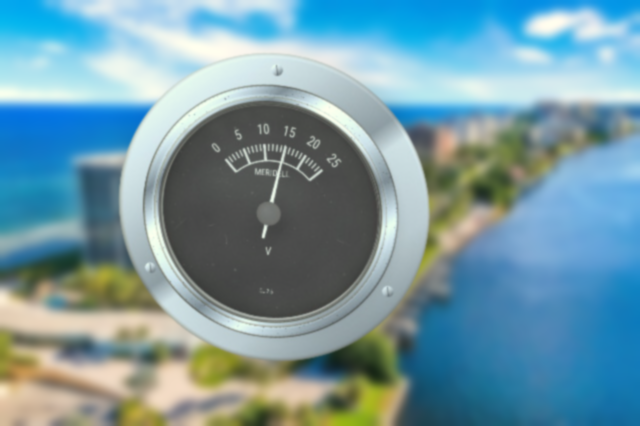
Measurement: 15 V
